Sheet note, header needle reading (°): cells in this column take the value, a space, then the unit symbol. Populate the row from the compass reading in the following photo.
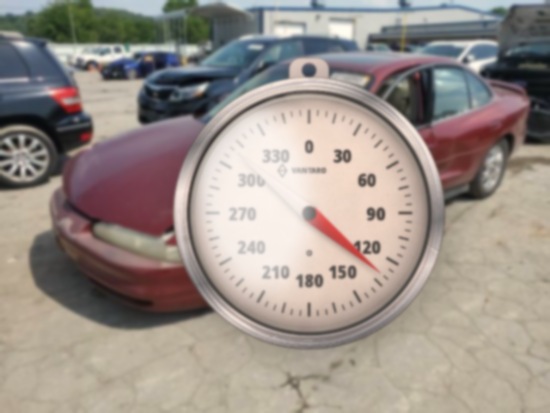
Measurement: 130 °
